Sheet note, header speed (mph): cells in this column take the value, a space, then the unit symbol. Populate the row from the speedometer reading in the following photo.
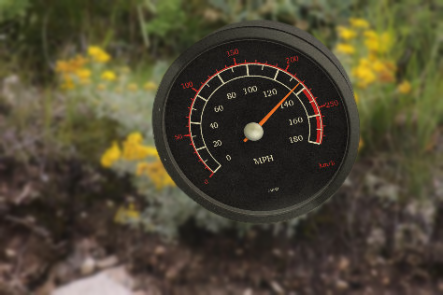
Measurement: 135 mph
